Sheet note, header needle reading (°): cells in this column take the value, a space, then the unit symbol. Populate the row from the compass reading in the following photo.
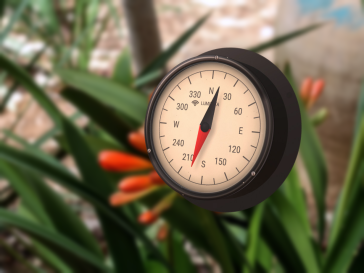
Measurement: 195 °
